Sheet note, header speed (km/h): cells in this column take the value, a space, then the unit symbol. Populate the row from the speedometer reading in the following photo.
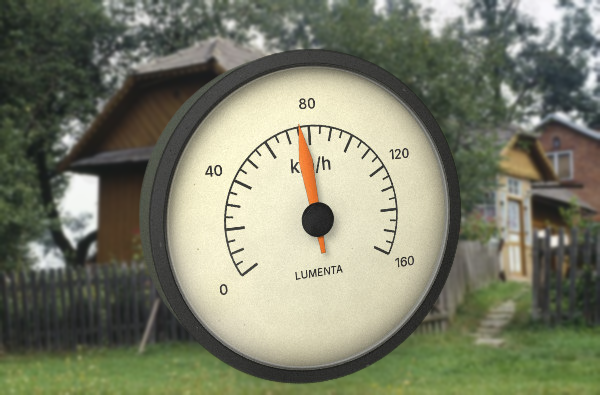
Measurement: 75 km/h
